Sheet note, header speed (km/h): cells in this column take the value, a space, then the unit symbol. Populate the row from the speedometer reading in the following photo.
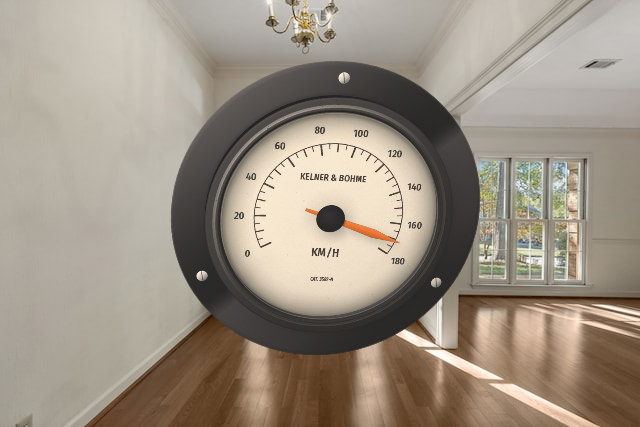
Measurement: 170 km/h
